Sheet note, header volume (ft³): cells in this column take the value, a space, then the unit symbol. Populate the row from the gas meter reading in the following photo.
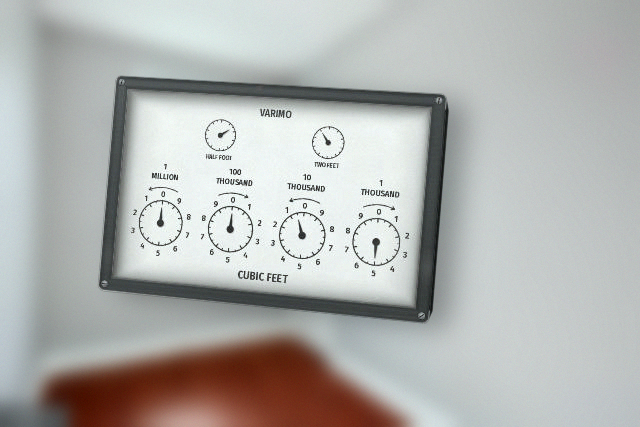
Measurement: 500 ft³
